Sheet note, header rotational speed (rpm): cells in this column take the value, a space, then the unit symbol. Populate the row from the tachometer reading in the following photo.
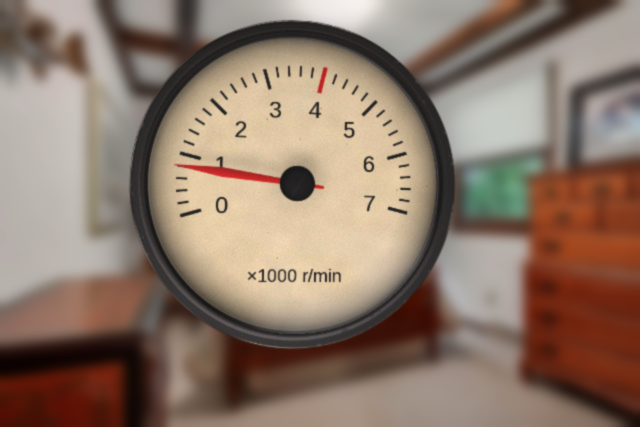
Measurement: 800 rpm
